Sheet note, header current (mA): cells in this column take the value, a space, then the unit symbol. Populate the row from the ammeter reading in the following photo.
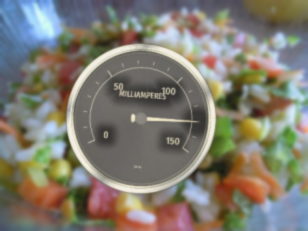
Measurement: 130 mA
